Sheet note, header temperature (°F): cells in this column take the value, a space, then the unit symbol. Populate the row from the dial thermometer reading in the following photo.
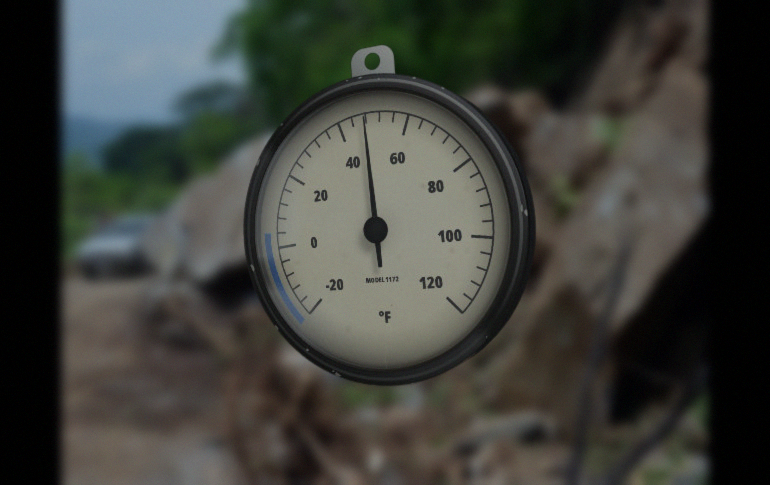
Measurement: 48 °F
